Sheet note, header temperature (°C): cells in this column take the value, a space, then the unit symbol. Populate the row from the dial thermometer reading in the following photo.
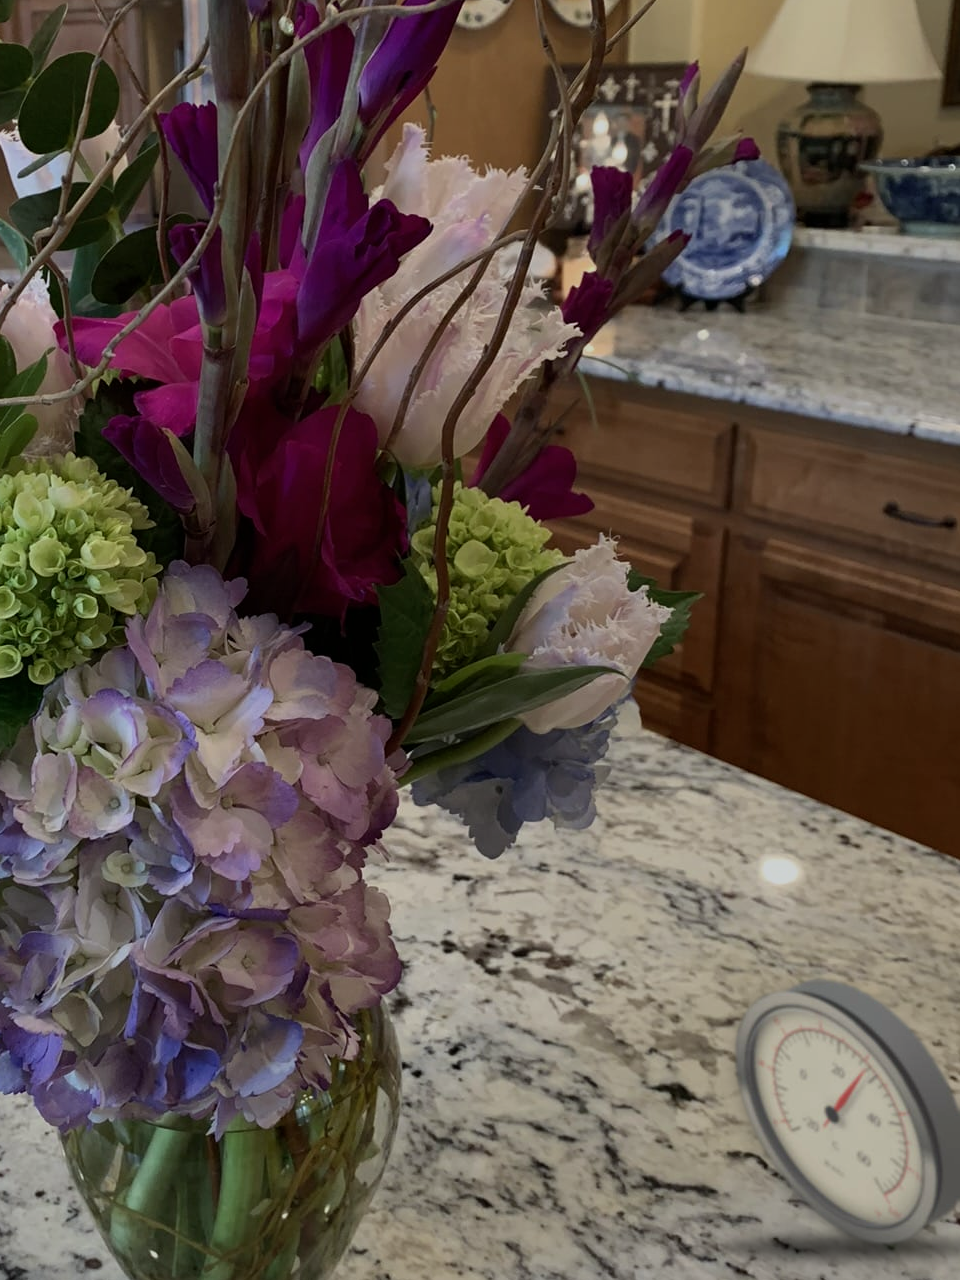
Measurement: 28 °C
